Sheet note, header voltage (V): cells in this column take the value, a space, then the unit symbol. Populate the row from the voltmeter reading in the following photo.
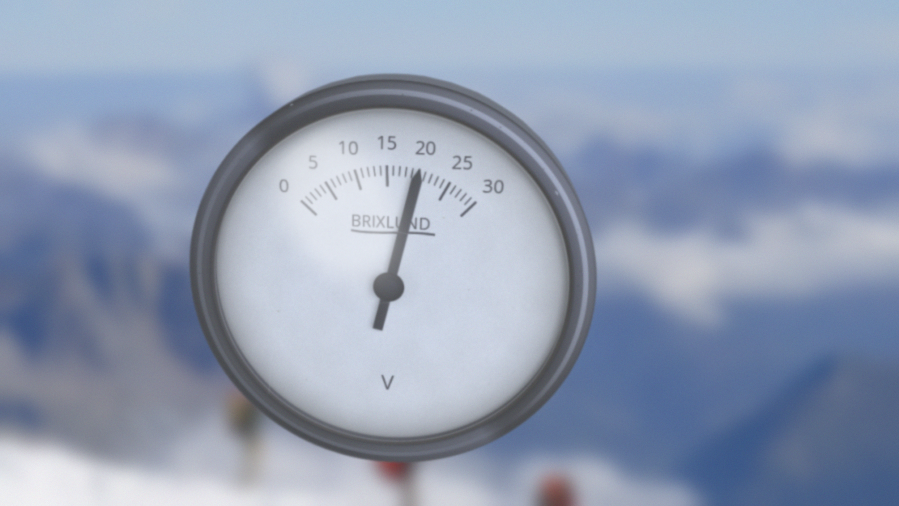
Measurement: 20 V
